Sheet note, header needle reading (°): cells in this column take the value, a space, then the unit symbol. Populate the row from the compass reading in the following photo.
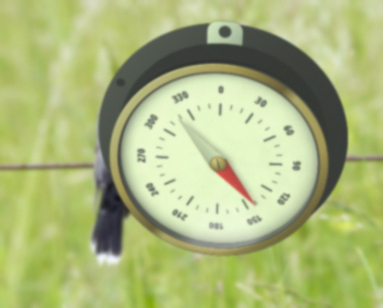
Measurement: 140 °
